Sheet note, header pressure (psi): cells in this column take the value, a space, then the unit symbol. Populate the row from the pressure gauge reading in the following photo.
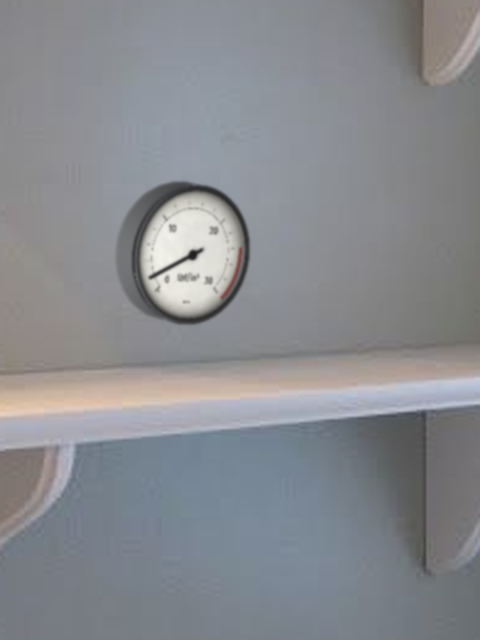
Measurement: 2 psi
